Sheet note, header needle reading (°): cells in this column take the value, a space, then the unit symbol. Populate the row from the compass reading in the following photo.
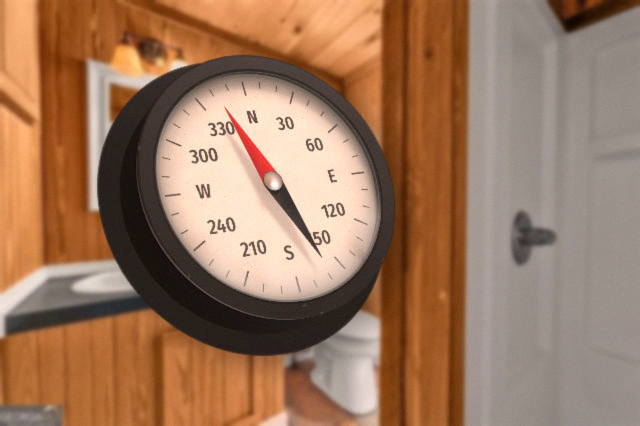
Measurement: 340 °
